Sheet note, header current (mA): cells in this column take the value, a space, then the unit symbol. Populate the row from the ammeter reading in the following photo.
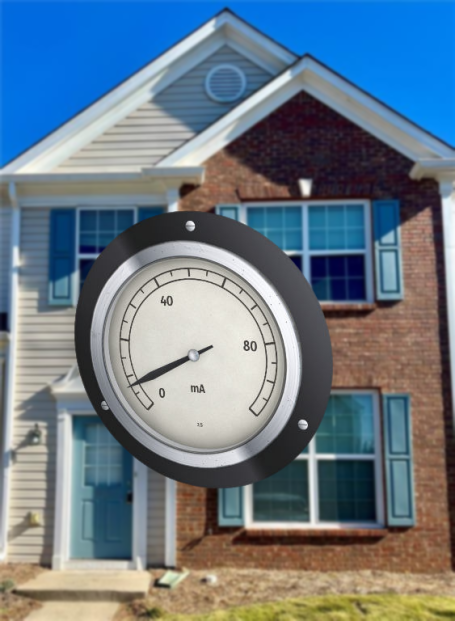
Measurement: 7.5 mA
